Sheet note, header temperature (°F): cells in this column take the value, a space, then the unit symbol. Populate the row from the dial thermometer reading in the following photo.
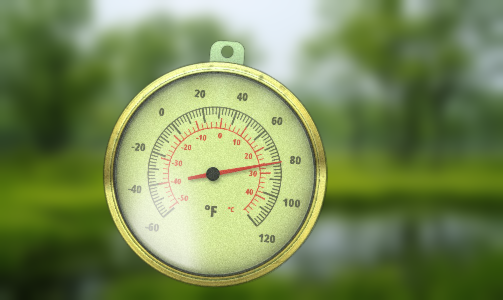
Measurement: 80 °F
